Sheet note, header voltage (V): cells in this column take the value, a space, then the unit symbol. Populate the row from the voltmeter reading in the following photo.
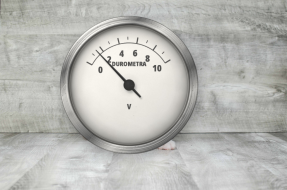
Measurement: 1.5 V
